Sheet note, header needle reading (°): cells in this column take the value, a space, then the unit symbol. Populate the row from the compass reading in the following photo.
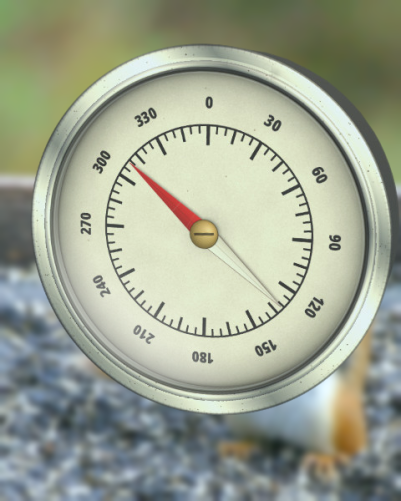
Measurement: 310 °
